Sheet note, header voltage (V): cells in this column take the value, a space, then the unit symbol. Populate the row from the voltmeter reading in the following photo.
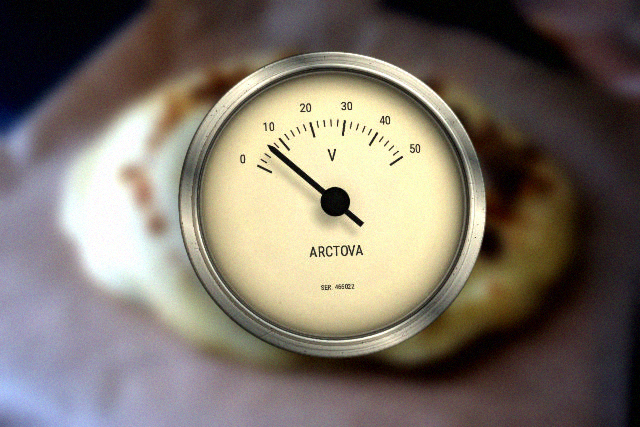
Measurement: 6 V
